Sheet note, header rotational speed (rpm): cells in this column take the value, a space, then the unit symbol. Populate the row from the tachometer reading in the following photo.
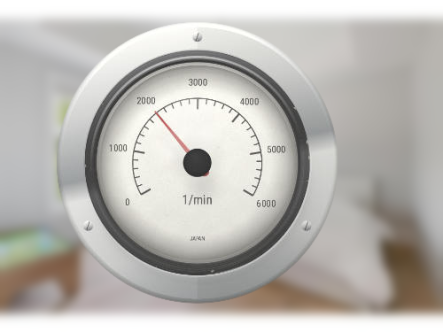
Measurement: 2000 rpm
